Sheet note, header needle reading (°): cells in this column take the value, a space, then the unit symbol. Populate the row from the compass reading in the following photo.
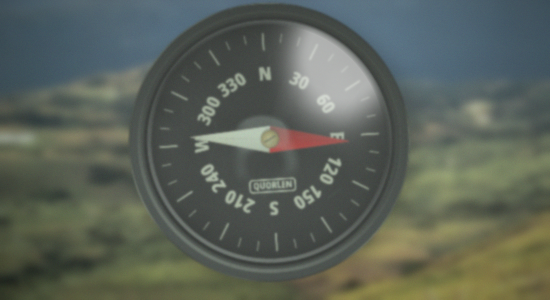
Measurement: 95 °
